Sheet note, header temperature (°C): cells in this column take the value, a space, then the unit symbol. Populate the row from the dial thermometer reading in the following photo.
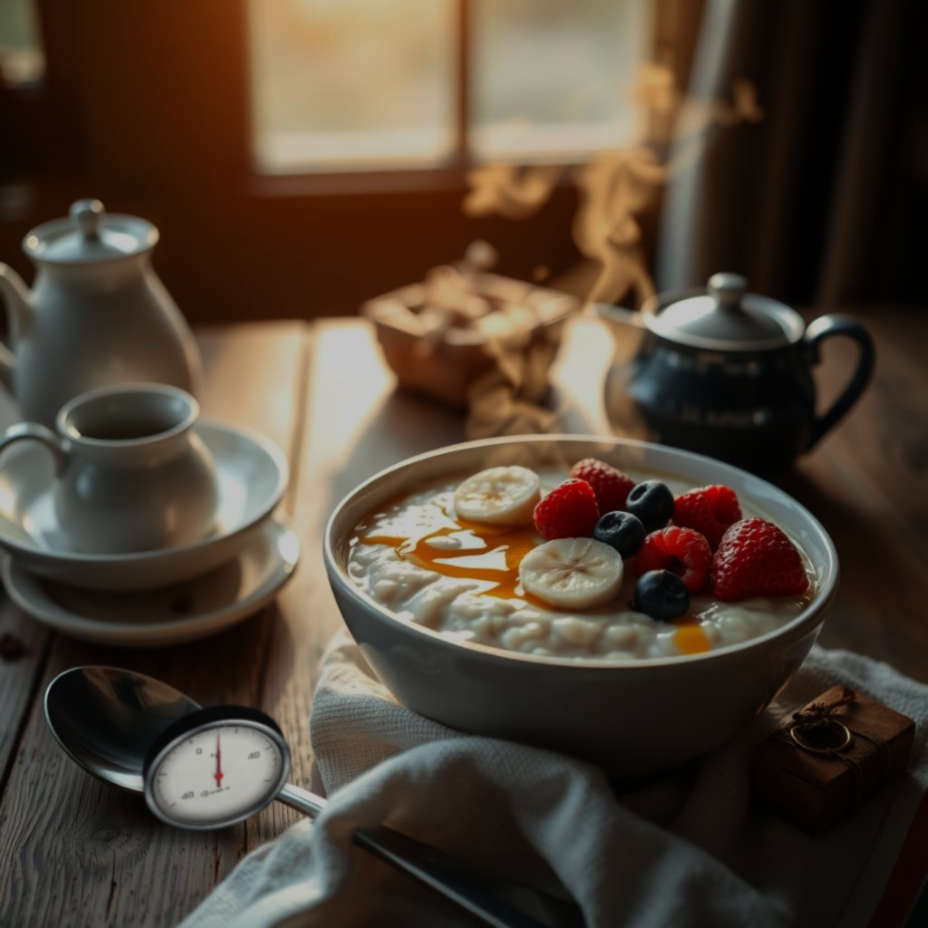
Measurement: 12 °C
